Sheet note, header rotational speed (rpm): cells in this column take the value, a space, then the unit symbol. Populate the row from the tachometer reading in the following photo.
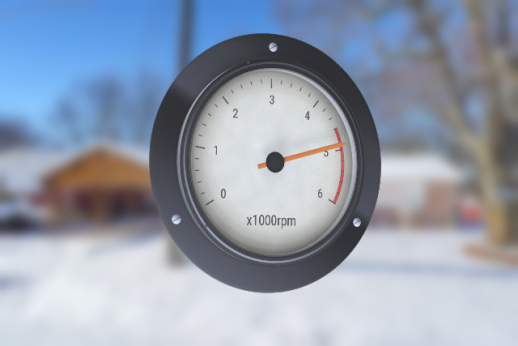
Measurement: 4900 rpm
